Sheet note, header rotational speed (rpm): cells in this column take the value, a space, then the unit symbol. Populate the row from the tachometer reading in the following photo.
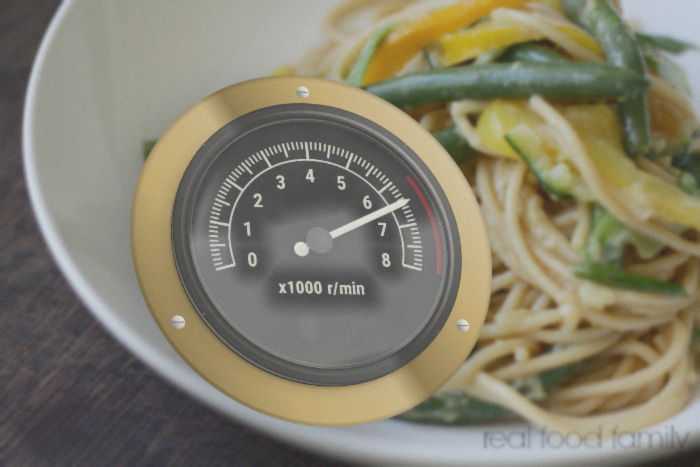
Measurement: 6500 rpm
